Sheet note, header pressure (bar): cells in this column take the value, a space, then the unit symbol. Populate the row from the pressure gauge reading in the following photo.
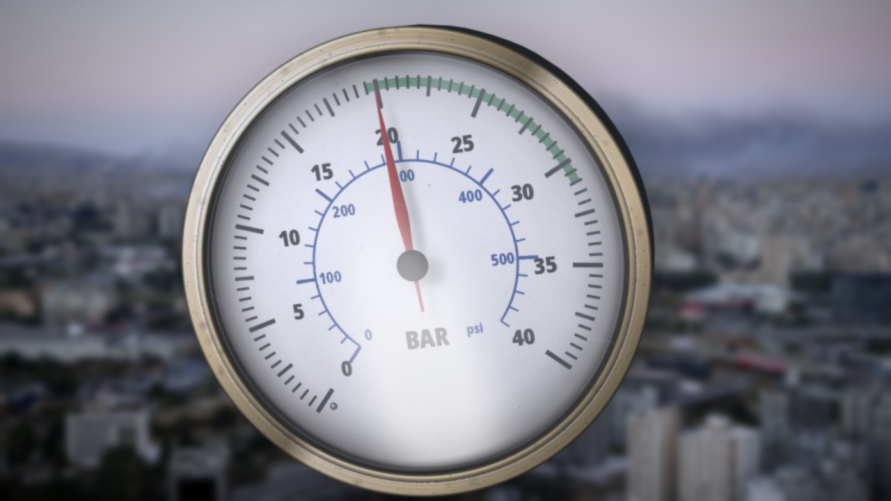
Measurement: 20 bar
